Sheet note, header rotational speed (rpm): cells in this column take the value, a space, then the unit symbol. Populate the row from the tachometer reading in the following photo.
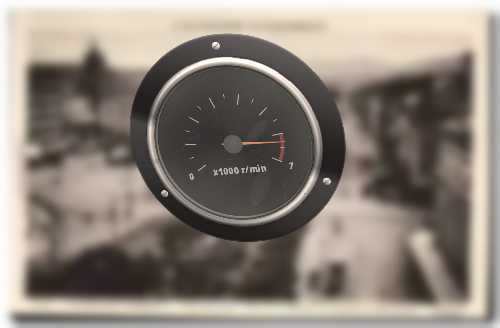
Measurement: 6250 rpm
